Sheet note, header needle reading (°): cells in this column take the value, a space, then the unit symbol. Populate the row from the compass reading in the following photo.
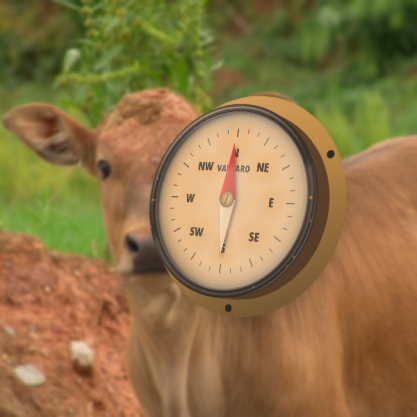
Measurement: 0 °
